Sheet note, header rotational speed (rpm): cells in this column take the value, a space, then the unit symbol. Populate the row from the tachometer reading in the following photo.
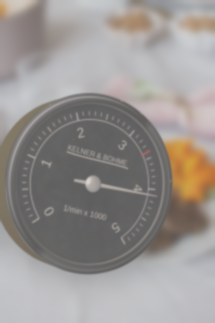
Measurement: 4100 rpm
